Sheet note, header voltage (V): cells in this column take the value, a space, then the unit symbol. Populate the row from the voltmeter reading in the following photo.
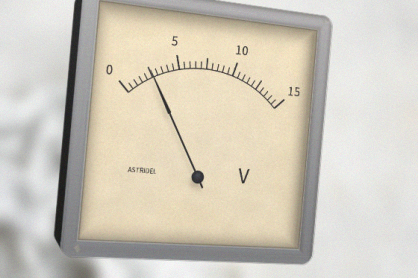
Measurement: 2.5 V
